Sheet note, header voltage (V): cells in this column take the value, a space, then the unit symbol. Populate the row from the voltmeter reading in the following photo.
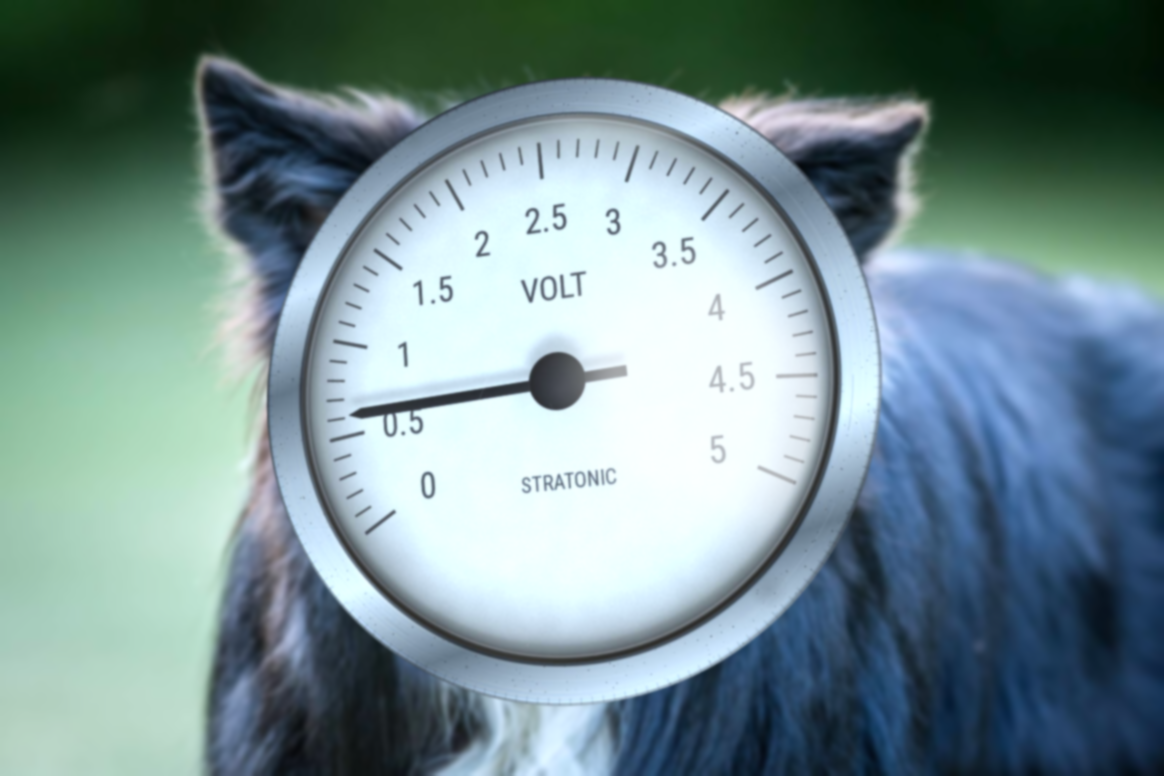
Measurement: 0.6 V
